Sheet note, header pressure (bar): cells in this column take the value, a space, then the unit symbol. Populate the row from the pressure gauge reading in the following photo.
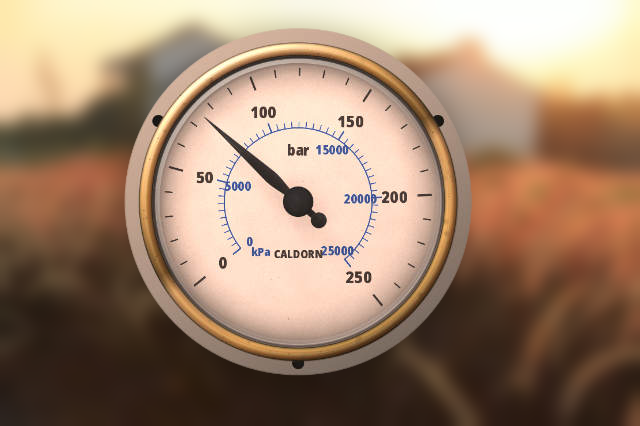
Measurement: 75 bar
